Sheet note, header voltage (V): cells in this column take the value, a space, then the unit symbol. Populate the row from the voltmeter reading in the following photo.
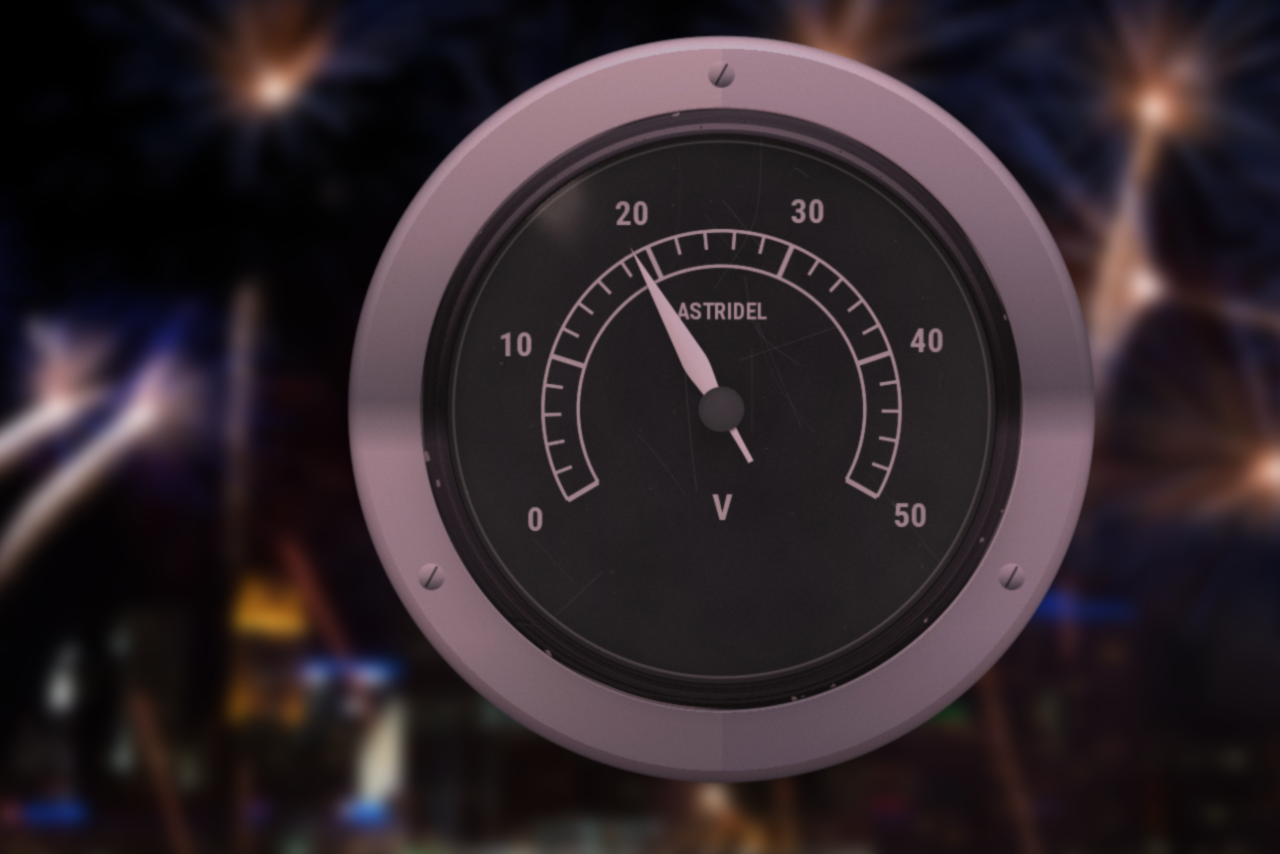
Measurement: 19 V
